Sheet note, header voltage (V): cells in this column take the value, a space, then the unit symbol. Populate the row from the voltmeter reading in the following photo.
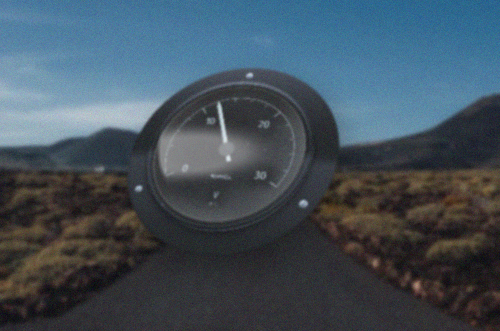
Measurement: 12 V
